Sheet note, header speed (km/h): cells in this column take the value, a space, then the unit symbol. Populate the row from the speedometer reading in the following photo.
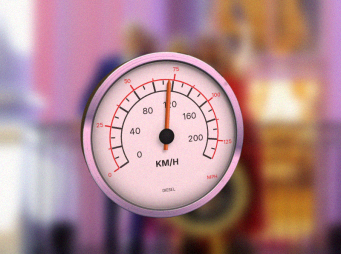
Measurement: 115 km/h
